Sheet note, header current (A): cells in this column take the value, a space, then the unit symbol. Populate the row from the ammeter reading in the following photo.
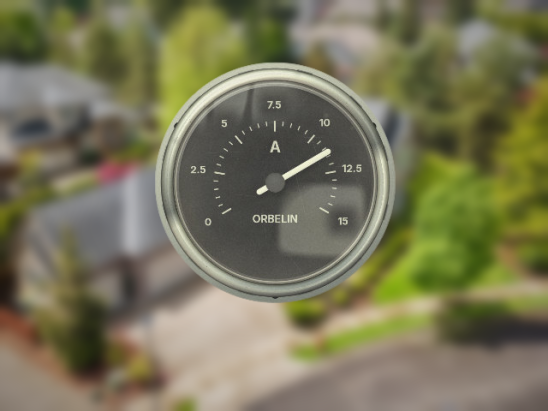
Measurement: 11.25 A
